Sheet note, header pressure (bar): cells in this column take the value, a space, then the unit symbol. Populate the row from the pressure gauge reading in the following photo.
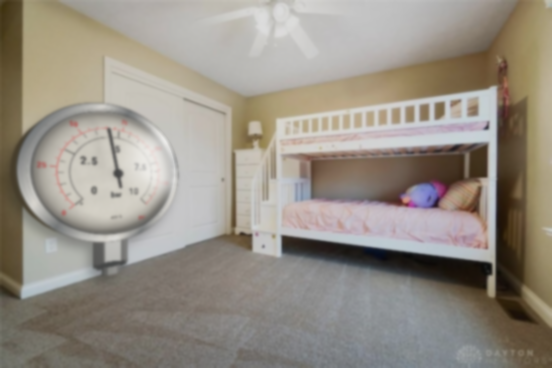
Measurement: 4.5 bar
